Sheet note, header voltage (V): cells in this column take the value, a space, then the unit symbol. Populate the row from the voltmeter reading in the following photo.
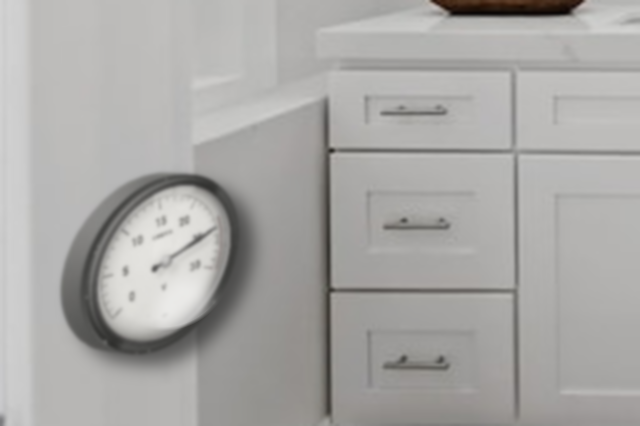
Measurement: 25 V
